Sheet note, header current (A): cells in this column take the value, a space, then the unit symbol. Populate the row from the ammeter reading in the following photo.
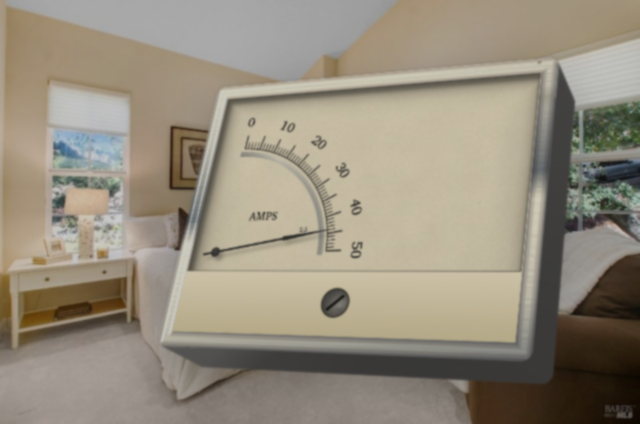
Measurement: 45 A
